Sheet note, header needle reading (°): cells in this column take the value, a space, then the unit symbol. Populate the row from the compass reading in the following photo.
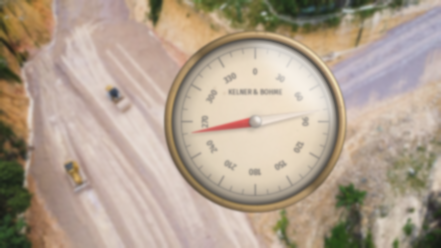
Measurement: 260 °
